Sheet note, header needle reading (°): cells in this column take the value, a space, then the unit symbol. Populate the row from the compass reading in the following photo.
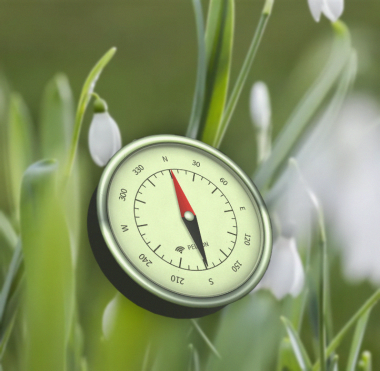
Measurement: 0 °
